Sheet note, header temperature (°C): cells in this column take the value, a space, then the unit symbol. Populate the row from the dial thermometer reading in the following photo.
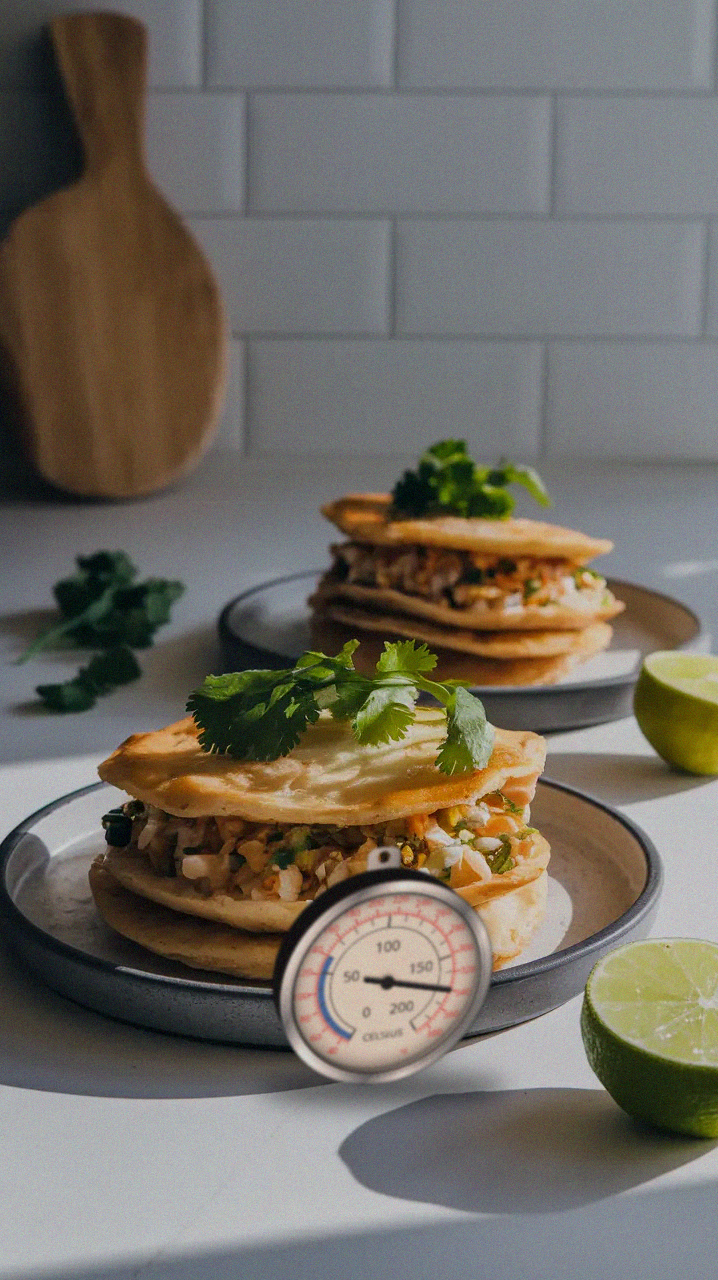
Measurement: 170 °C
